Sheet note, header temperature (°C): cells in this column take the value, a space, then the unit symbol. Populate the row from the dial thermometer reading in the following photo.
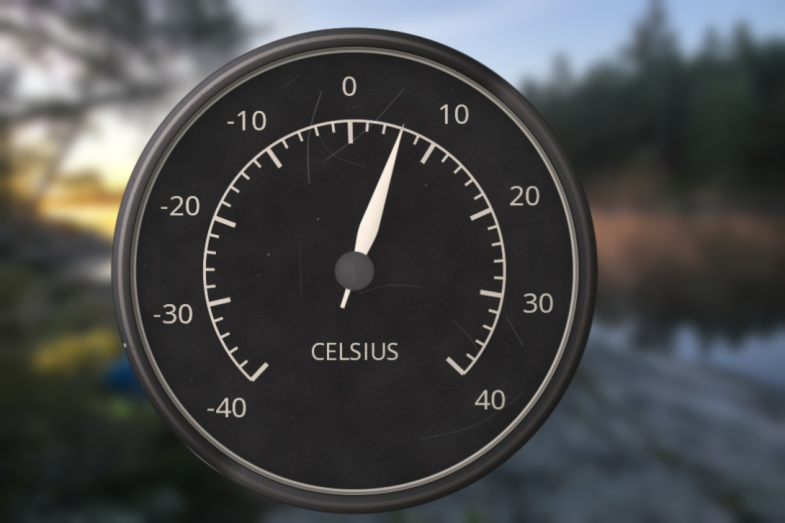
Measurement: 6 °C
